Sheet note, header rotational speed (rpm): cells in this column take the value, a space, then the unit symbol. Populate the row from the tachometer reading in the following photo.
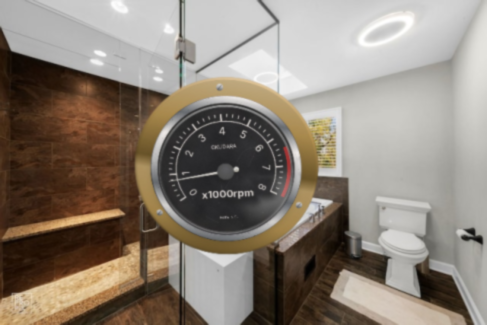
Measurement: 800 rpm
